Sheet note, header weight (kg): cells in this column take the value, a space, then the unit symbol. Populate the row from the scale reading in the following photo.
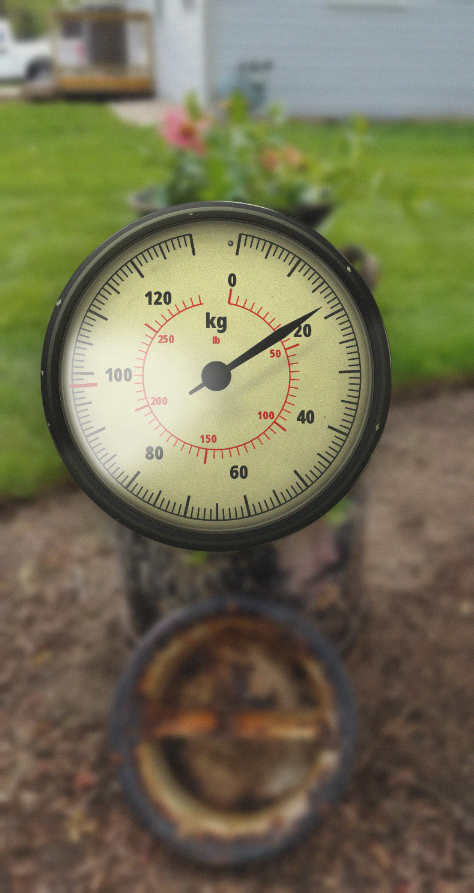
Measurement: 18 kg
